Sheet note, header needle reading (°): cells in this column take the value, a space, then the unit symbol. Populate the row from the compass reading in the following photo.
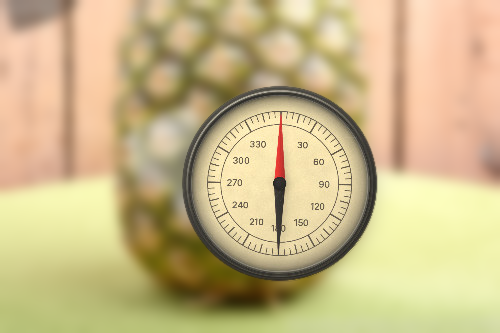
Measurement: 0 °
